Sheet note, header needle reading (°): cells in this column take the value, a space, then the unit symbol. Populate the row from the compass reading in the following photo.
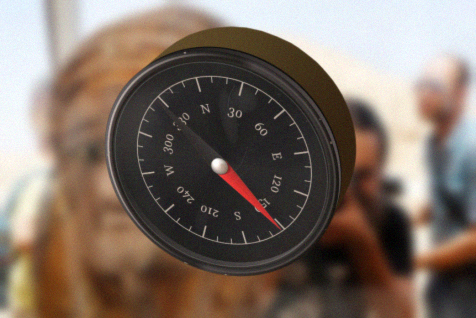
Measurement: 150 °
